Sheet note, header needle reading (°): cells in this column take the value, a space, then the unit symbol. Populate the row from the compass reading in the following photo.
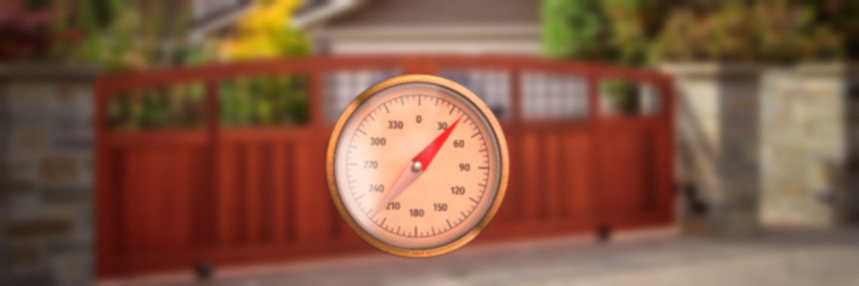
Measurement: 40 °
